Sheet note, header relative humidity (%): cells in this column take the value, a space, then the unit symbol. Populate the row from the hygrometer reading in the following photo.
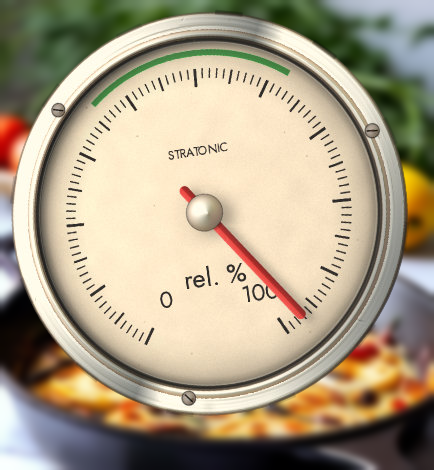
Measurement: 97 %
